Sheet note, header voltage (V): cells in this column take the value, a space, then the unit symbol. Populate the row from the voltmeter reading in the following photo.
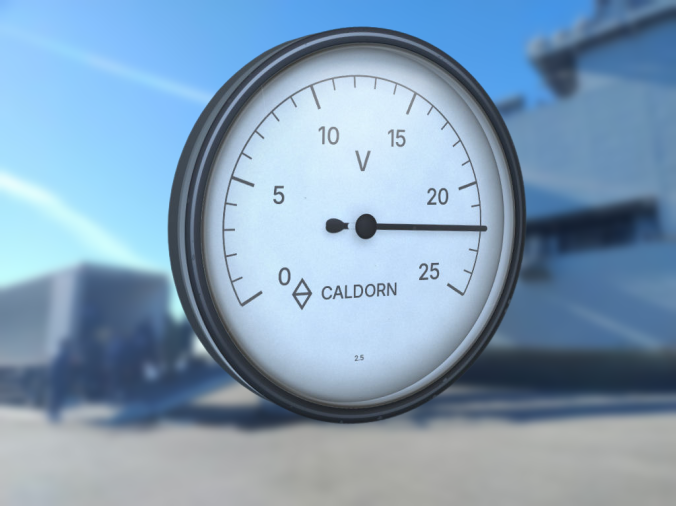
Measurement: 22 V
